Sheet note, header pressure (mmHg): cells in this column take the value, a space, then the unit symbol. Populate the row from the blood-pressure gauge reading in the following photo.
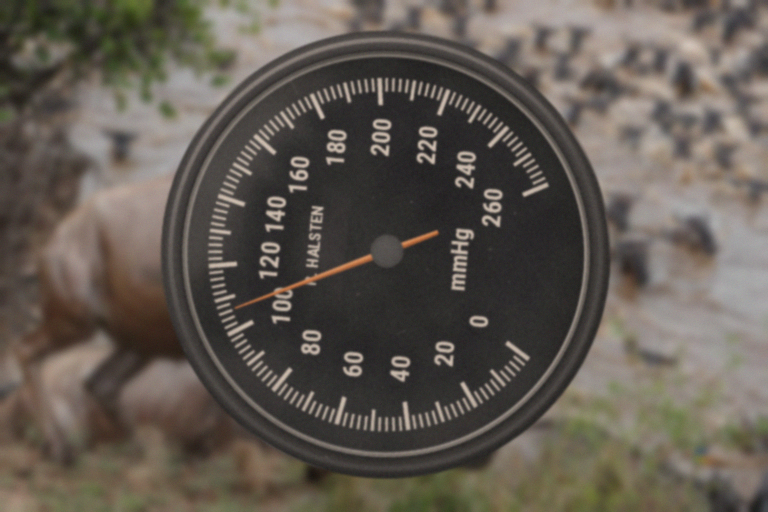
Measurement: 106 mmHg
